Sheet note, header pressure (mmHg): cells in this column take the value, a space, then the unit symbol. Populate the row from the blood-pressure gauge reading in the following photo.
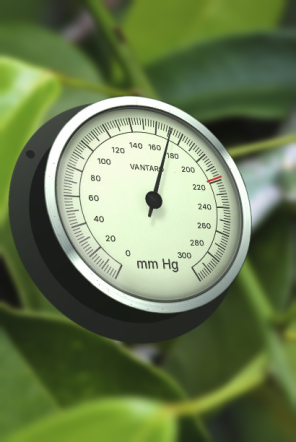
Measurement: 170 mmHg
